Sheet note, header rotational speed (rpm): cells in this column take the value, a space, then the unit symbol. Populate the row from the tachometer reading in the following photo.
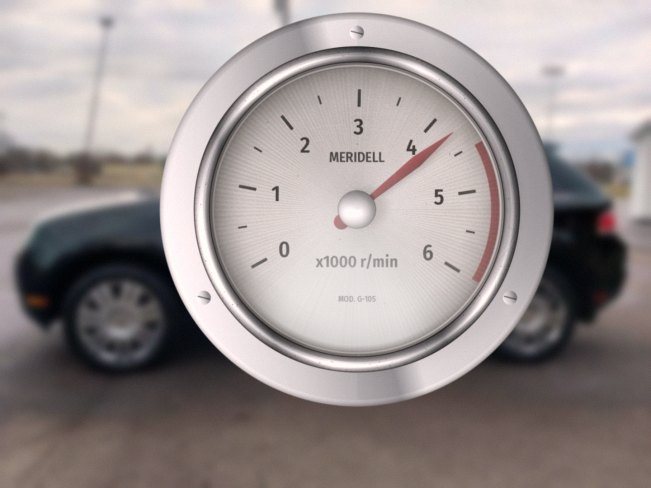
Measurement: 4250 rpm
